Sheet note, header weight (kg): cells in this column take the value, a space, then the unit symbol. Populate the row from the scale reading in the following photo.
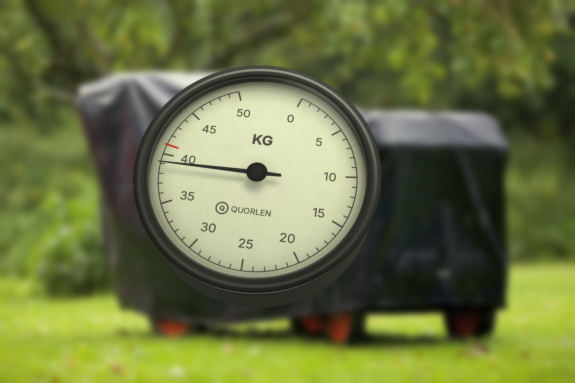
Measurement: 39 kg
